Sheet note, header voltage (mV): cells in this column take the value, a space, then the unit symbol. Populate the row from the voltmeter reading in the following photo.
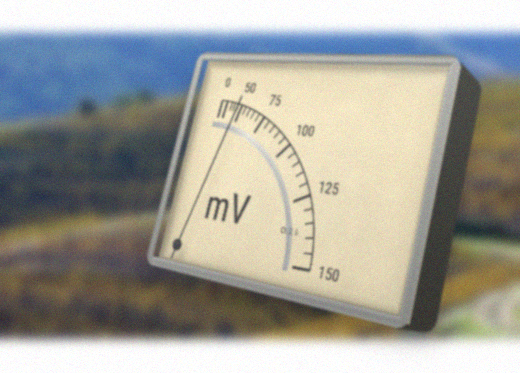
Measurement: 50 mV
